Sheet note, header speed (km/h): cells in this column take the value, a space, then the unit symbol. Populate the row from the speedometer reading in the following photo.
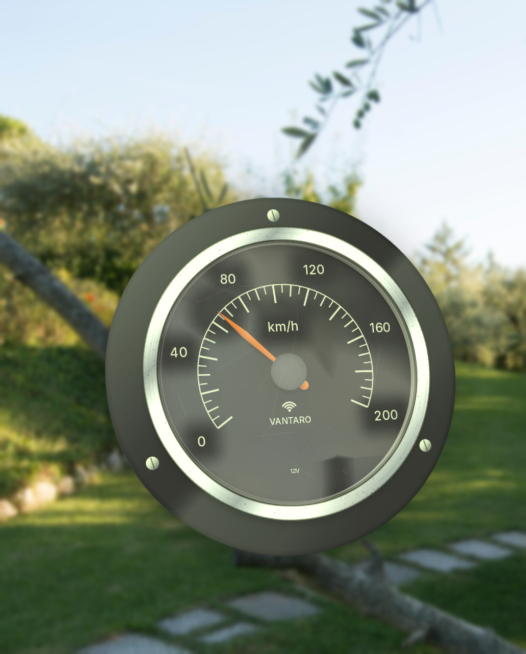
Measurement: 65 km/h
